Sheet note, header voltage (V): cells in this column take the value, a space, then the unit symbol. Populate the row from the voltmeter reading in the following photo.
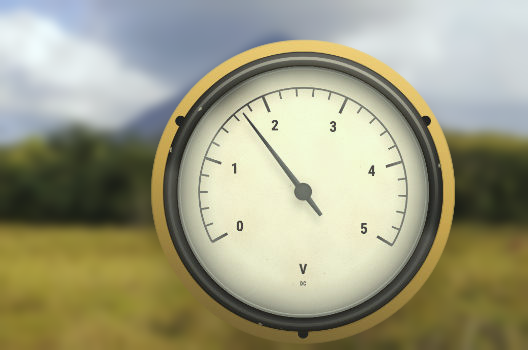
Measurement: 1.7 V
